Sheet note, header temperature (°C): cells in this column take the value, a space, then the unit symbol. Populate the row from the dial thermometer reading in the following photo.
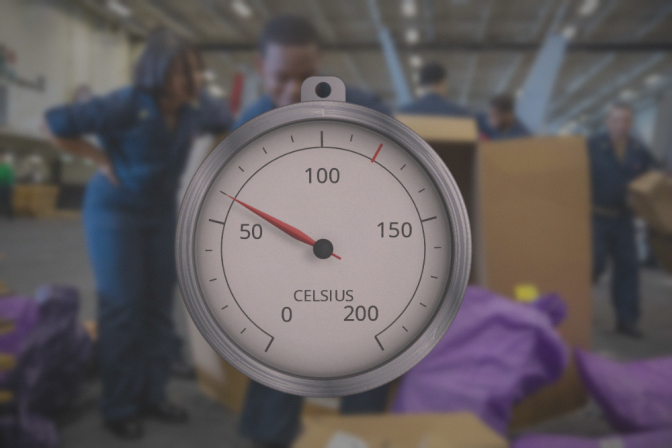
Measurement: 60 °C
